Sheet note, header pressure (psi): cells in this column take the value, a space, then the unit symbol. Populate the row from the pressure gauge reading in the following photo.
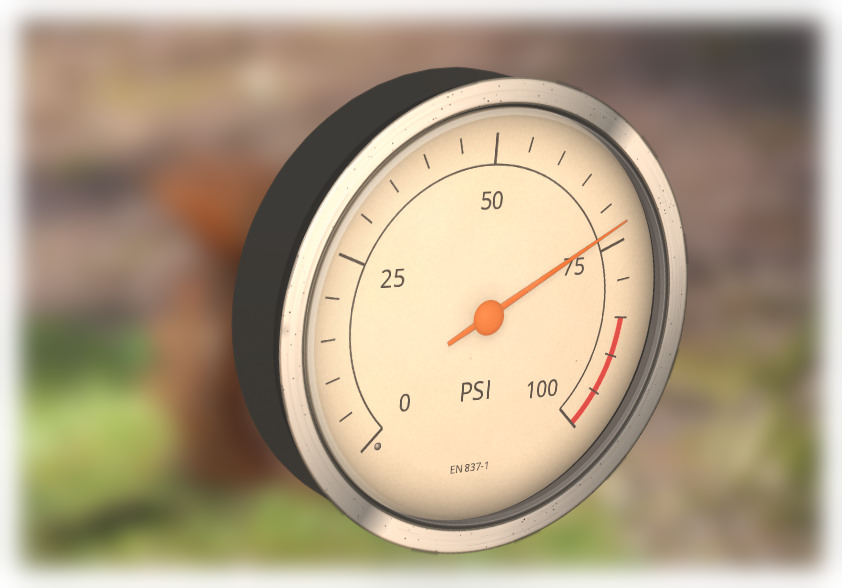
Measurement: 72.5 psi
